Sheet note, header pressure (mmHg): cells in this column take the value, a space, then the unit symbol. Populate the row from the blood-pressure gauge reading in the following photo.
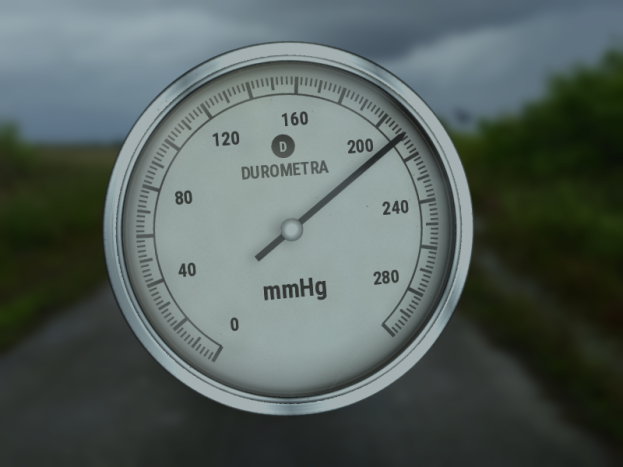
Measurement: 210 mmHg
